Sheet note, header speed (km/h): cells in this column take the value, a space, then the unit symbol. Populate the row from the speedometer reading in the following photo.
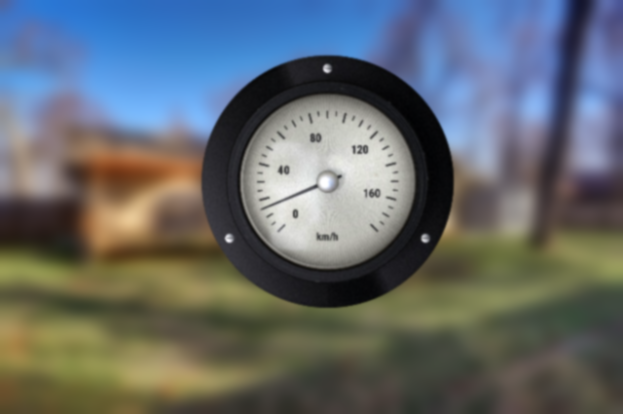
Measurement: 15 km/h
